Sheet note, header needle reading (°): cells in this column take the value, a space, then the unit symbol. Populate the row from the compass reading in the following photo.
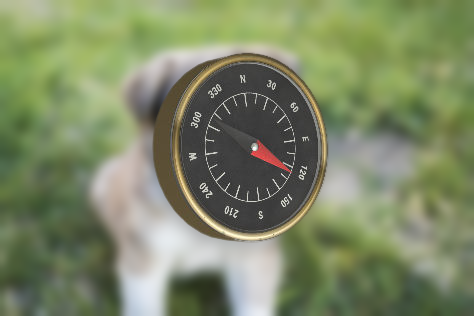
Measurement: 127.5 °
